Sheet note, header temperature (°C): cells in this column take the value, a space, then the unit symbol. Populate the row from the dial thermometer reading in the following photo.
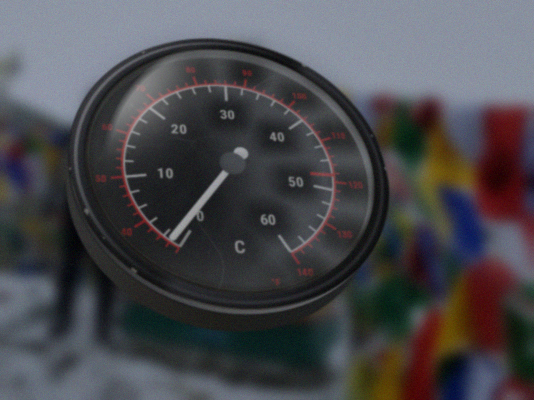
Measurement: 1 °C
